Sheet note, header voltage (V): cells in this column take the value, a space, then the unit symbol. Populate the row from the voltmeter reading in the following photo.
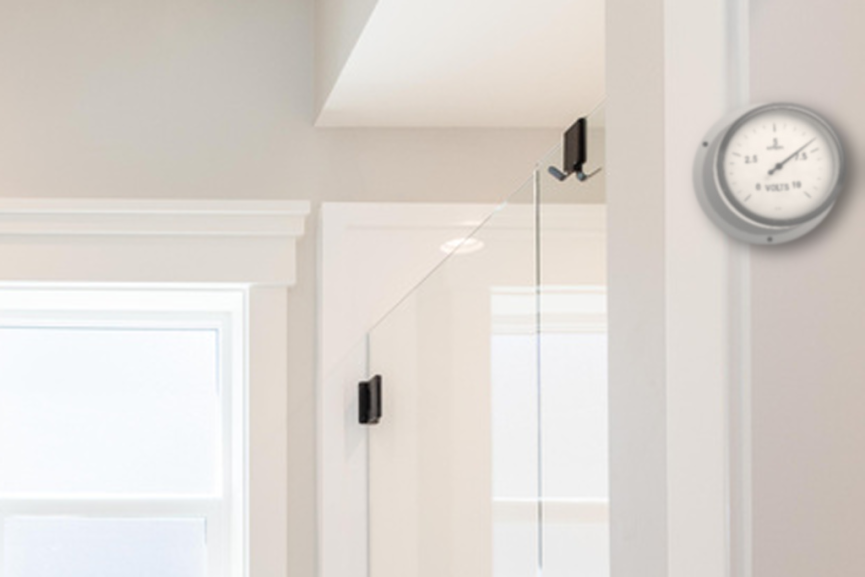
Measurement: 7 V
